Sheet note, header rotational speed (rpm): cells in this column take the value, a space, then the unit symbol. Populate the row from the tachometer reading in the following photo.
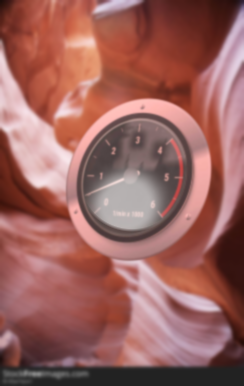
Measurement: 500 rpm
